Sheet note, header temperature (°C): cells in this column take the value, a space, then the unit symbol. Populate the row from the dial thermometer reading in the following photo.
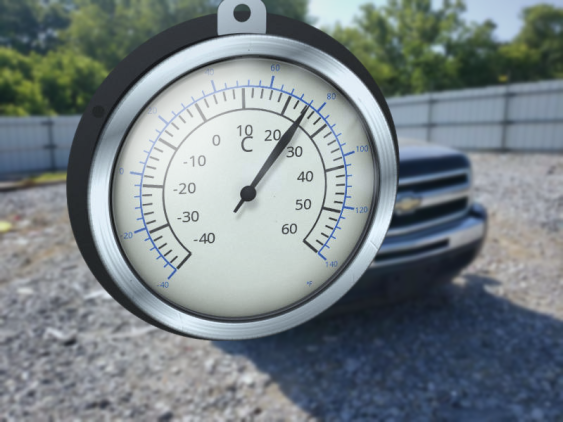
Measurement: 24 °C
